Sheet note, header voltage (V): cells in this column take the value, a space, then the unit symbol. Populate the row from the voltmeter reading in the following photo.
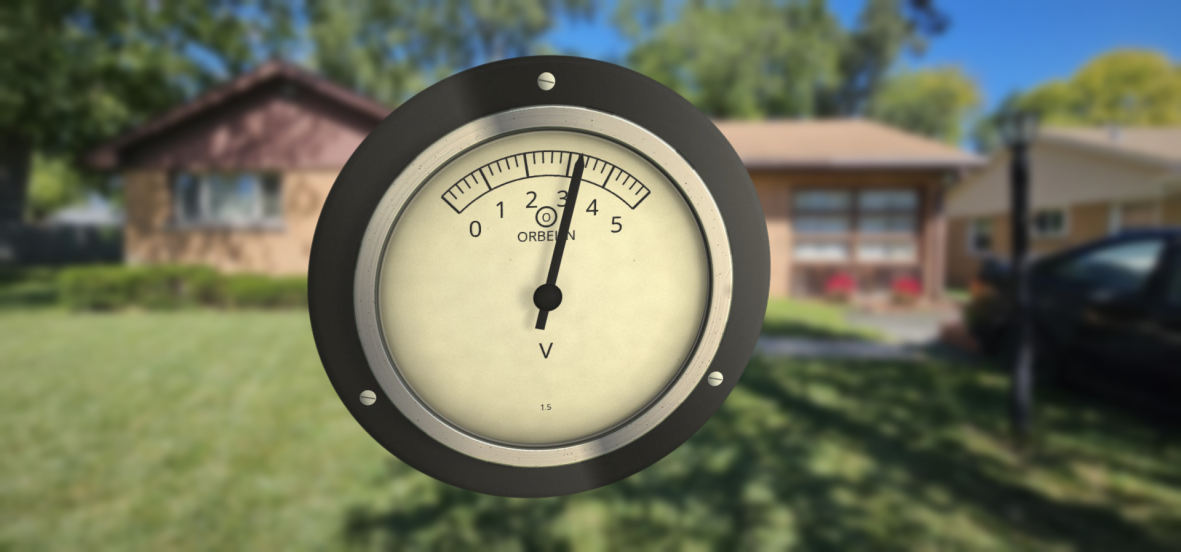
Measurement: 3.2 V
